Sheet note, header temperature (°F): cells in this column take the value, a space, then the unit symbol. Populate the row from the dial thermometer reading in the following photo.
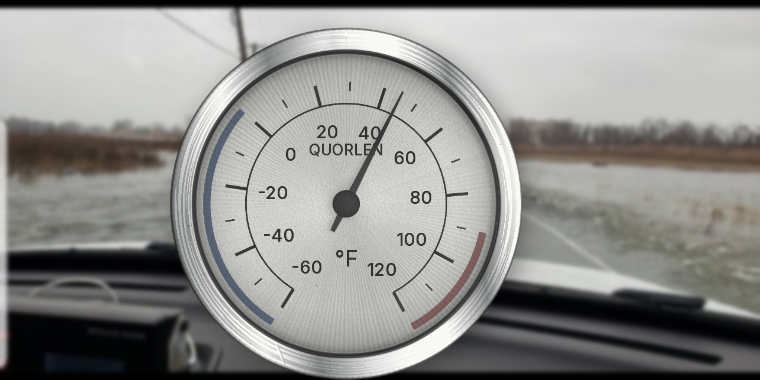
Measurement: 45 °F
